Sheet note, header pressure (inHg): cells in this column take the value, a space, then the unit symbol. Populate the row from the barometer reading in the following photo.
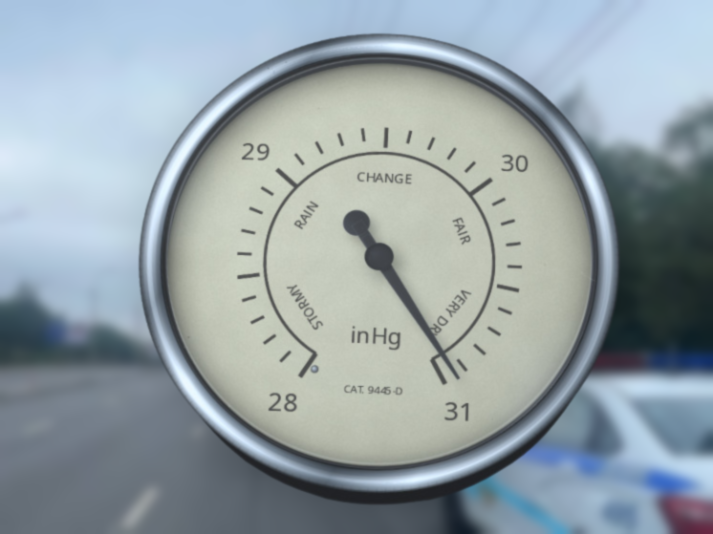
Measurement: 30.95 inHg
